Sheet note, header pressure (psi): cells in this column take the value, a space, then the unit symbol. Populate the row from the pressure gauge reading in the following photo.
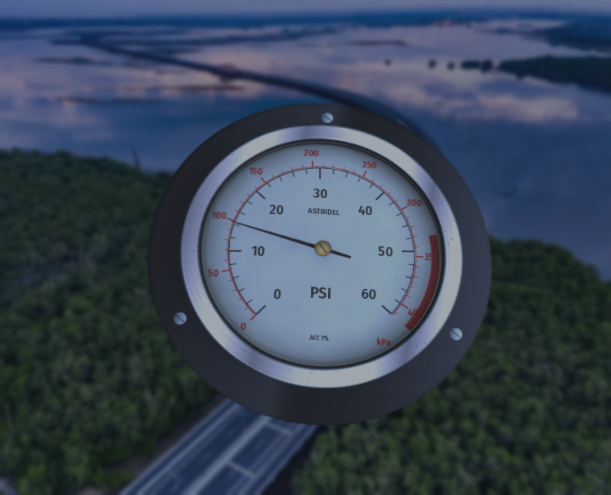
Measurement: 14 psi
